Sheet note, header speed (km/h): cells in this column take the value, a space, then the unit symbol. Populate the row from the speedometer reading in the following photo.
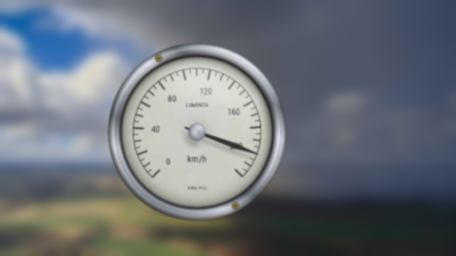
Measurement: 200 km/h
